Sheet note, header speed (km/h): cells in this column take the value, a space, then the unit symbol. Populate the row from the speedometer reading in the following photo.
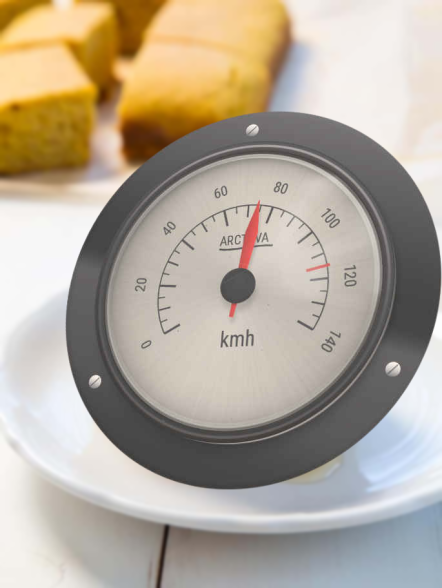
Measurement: 75 km/h
